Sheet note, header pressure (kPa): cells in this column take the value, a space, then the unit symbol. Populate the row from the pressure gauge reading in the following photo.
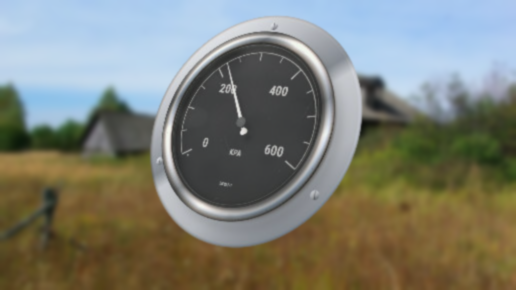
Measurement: 225 kPa
